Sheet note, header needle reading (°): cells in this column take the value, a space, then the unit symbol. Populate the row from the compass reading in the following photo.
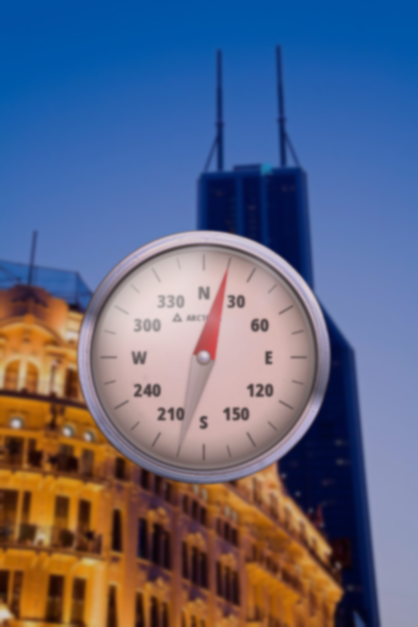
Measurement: 15 °
